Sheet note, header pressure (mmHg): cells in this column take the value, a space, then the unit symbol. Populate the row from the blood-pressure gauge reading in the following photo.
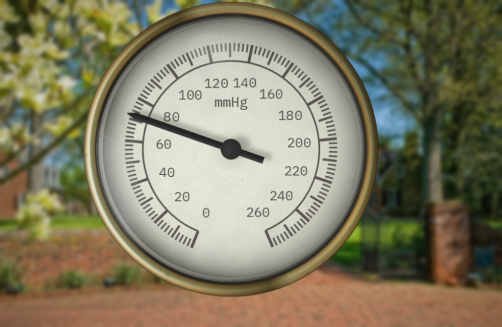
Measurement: 72 mmHg
